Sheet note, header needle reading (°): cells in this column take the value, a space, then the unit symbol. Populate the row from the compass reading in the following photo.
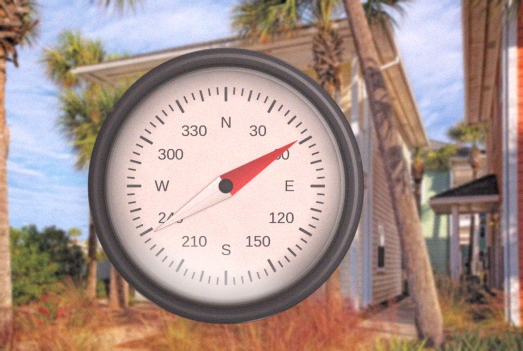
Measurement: 57.5 °
